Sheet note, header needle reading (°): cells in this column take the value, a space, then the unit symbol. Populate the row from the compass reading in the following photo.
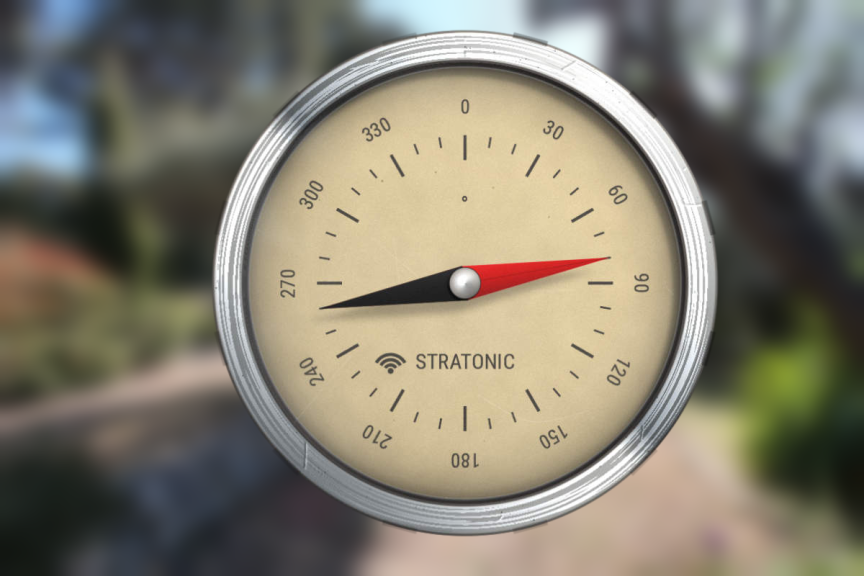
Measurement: 80 °
